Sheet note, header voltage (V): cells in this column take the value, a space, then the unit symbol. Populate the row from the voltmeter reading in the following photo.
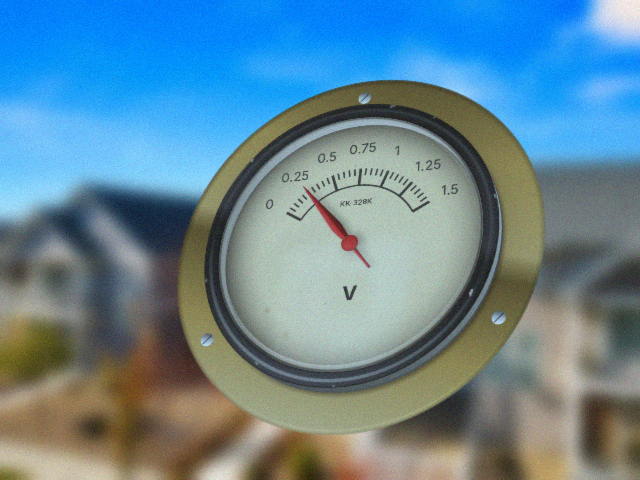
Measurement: 0.25 V
